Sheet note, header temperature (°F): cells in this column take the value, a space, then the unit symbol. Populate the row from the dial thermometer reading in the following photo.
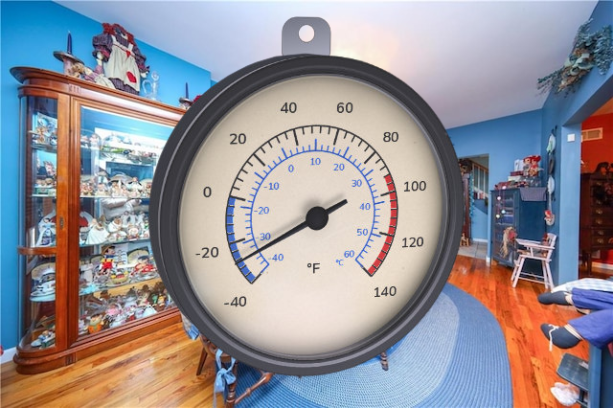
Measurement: -28 °F
